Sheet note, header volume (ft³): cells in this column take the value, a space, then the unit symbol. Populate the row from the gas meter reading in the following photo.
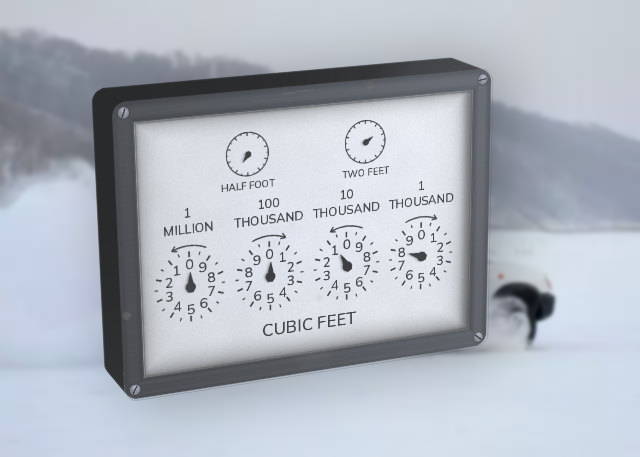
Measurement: 800 ft³
